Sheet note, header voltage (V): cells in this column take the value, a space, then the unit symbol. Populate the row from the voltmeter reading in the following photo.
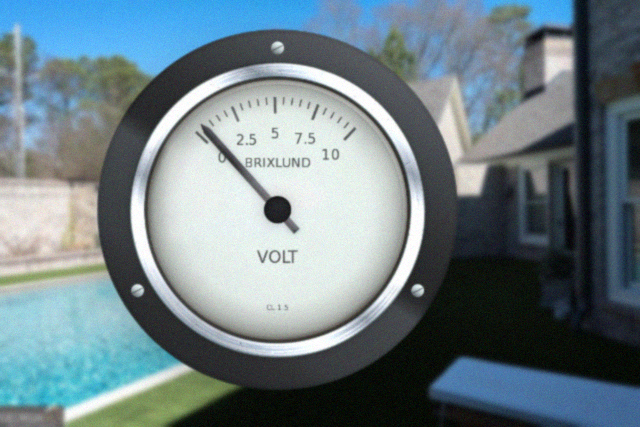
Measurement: 0.5 V
